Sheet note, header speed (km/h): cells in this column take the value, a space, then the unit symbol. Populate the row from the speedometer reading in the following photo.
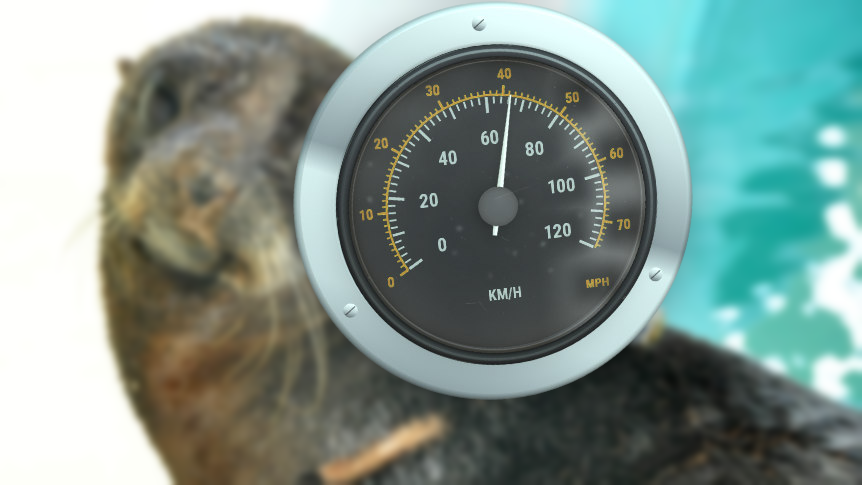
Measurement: 66 km/h
